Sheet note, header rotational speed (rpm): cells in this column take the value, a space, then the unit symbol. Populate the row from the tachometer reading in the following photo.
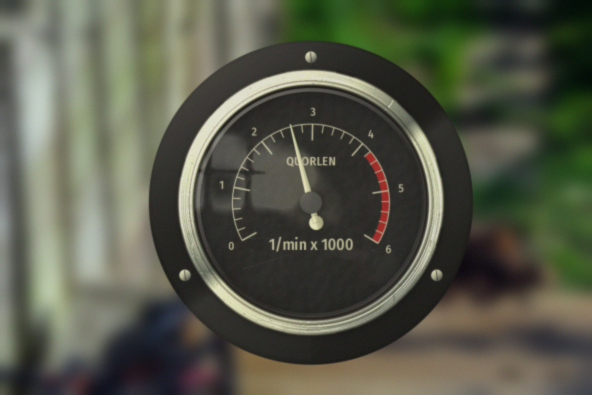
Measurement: 2600 rpm
